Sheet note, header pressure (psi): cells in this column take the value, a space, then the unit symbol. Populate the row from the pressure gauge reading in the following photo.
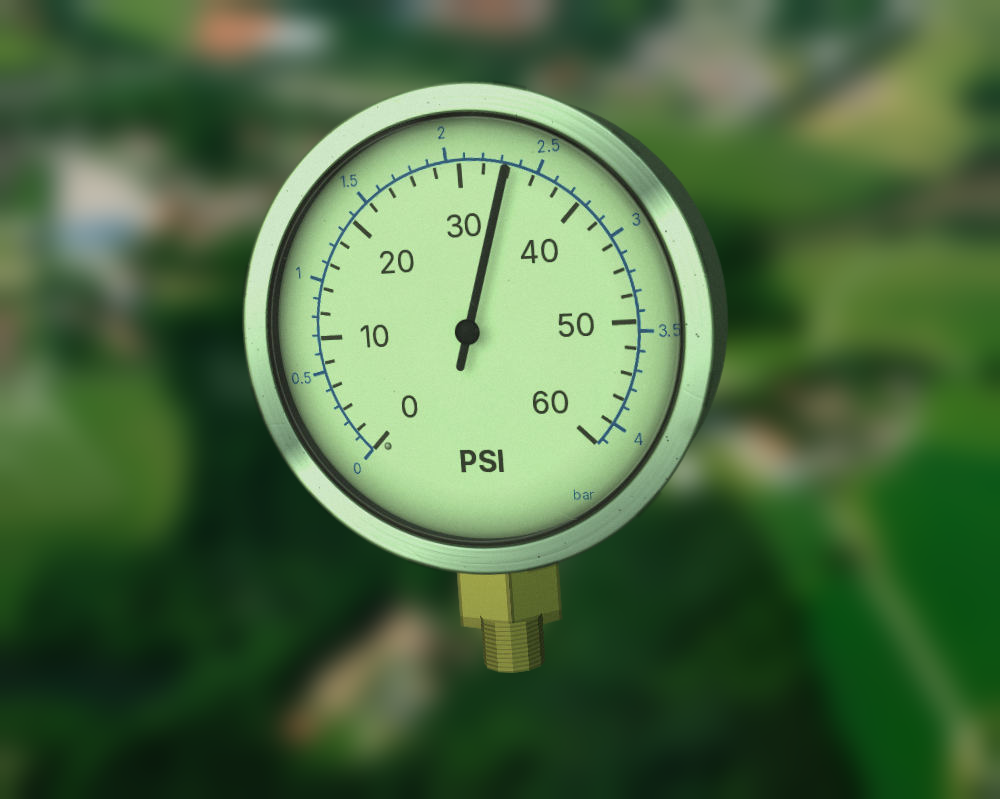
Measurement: 34 psi
